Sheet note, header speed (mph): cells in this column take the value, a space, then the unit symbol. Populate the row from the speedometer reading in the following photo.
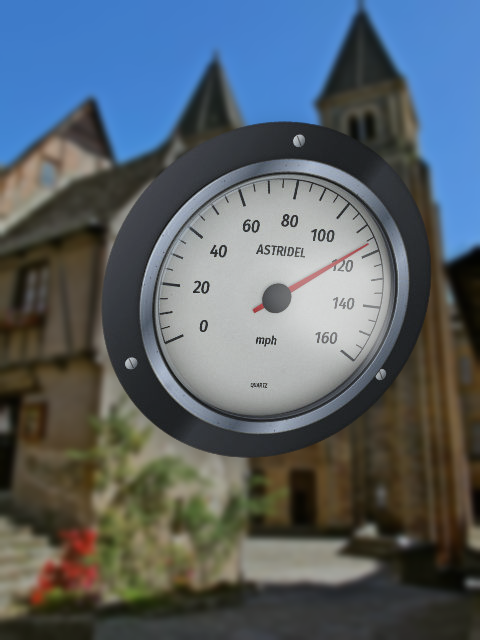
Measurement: 115 mph
